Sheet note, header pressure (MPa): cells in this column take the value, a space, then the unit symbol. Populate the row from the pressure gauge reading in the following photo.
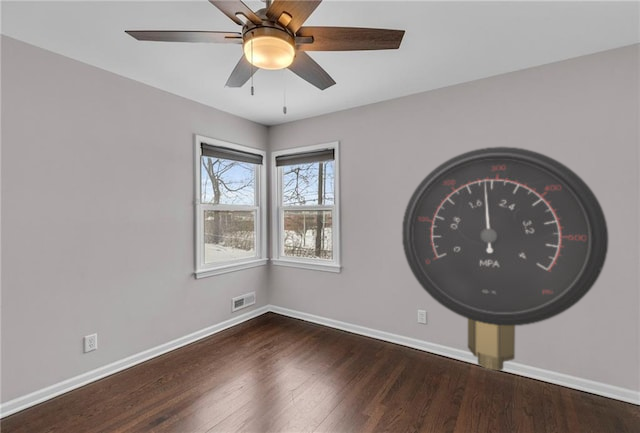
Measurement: 1.9 MPa
